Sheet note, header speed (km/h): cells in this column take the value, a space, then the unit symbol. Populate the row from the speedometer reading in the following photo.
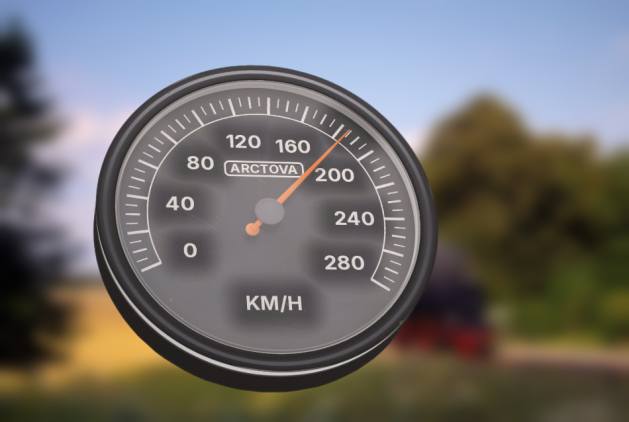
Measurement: 185 km/h
